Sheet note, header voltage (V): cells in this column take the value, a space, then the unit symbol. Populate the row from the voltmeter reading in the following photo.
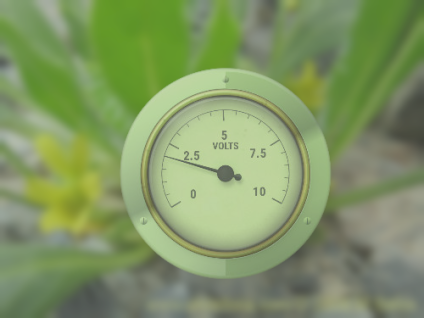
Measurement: 2 V
